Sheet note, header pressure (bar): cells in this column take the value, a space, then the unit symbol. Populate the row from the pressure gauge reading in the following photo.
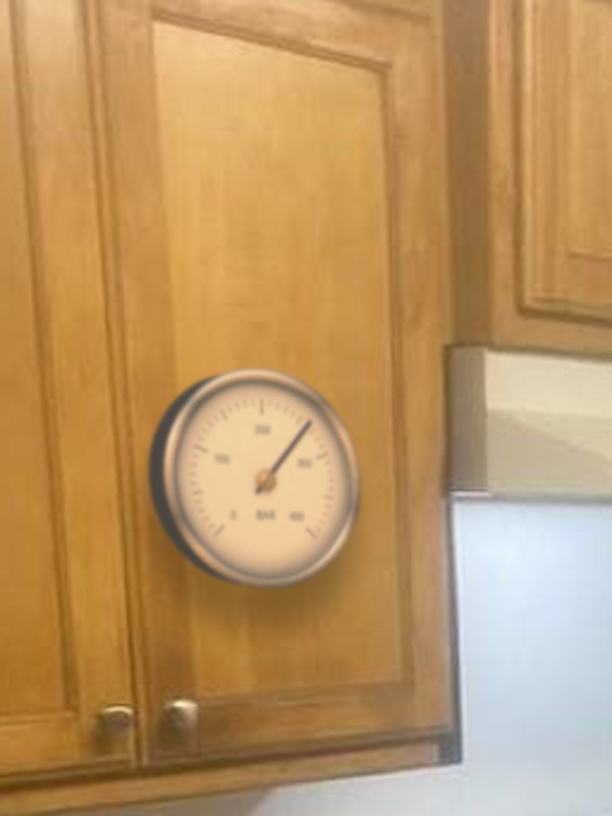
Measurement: 260 bar
